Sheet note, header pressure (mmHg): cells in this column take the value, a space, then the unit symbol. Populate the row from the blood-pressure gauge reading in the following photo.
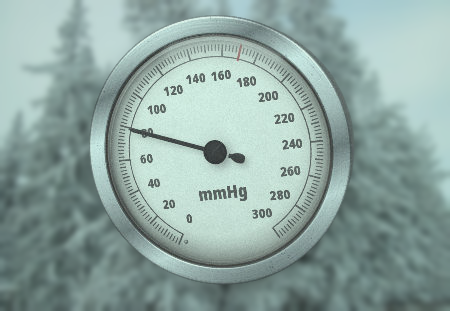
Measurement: 80 mmHg
